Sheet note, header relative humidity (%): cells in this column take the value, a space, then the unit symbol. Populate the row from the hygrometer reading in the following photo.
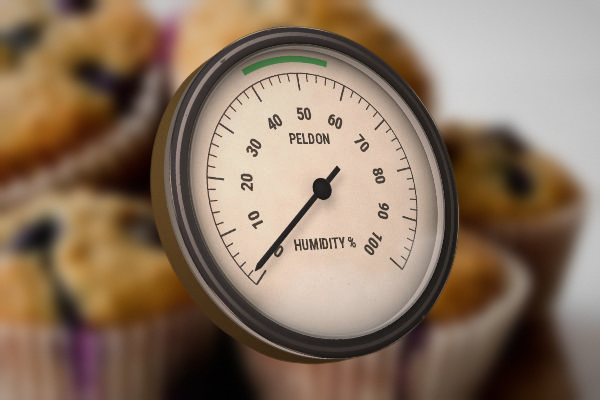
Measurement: 2 %
